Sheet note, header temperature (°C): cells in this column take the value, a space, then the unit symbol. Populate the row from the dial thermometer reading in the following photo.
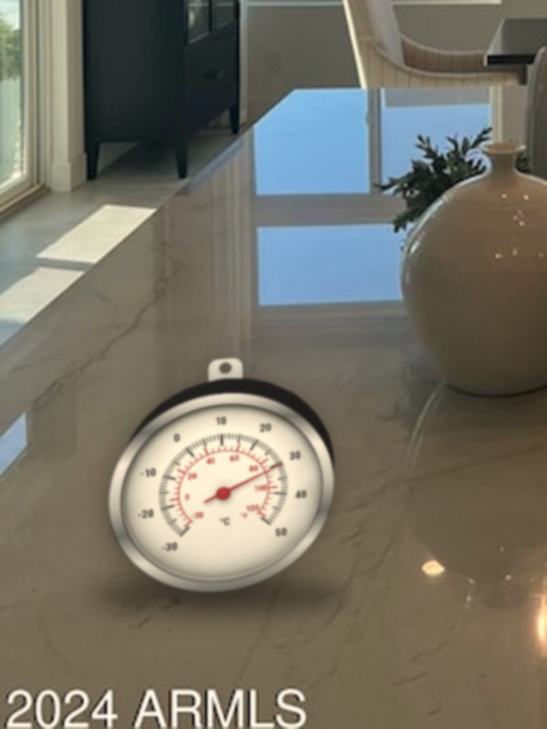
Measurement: 30 °C
